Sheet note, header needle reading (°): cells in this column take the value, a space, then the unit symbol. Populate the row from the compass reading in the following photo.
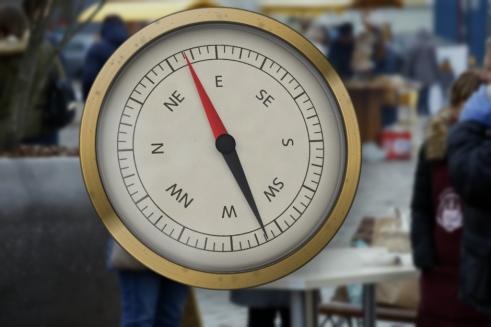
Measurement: 70 °
